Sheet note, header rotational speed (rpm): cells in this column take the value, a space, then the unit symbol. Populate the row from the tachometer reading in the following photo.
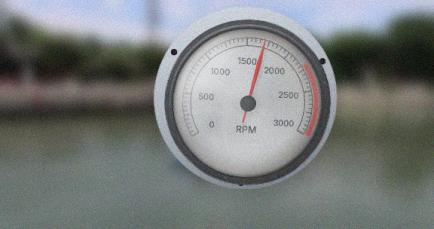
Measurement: 1700 rpm
